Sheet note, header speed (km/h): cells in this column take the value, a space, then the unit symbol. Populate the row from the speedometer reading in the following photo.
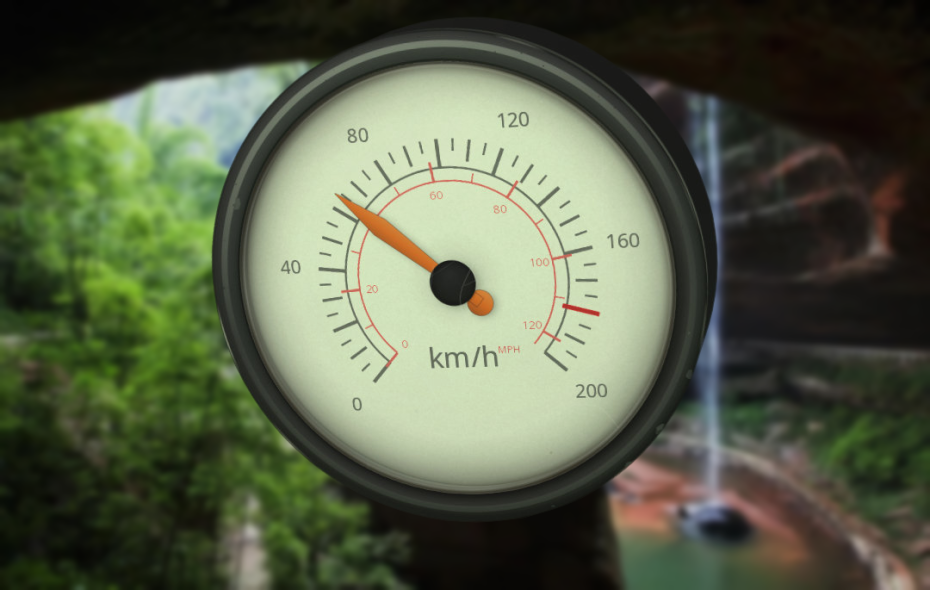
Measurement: 65 km/h
